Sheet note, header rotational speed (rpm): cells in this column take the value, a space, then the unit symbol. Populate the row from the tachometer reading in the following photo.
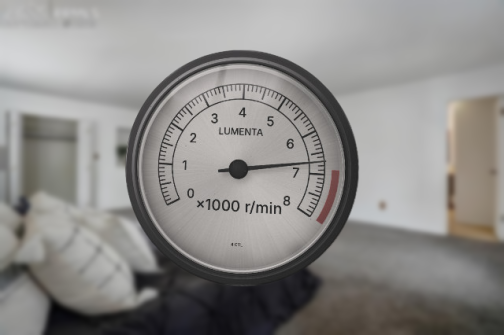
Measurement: 6700 rpm
